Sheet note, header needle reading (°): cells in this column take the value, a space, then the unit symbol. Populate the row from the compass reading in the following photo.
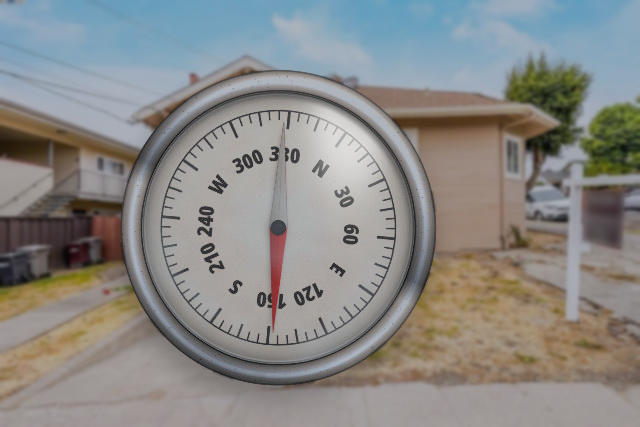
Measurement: 147.5 °
